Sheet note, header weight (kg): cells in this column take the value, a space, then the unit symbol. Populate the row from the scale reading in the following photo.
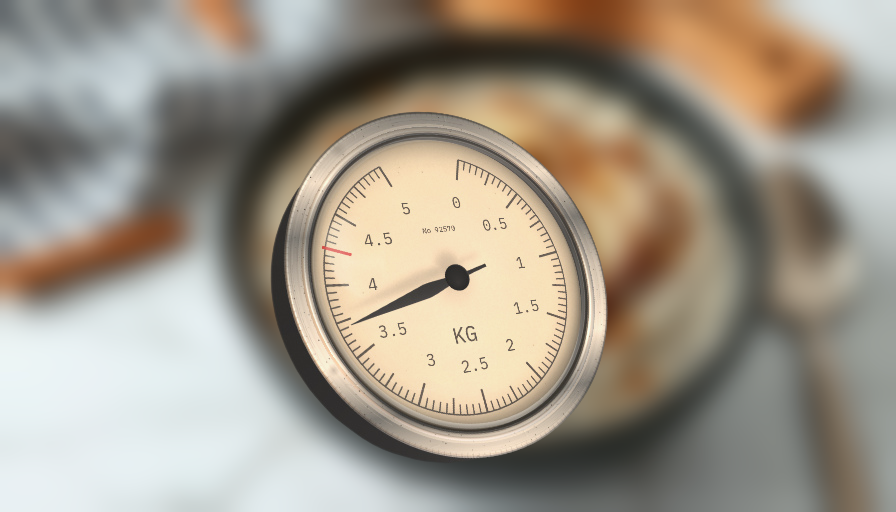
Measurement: 3.7 kg
